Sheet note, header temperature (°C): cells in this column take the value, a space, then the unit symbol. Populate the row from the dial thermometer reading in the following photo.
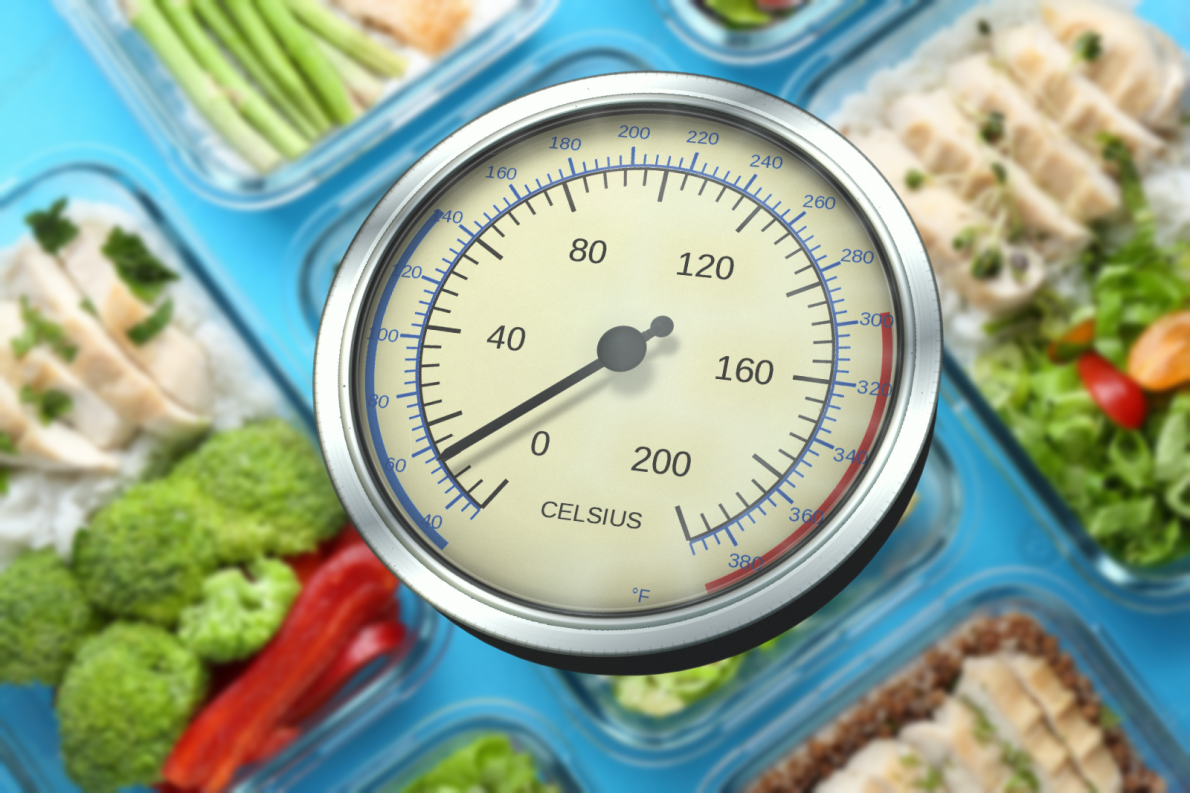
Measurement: 12 °C
